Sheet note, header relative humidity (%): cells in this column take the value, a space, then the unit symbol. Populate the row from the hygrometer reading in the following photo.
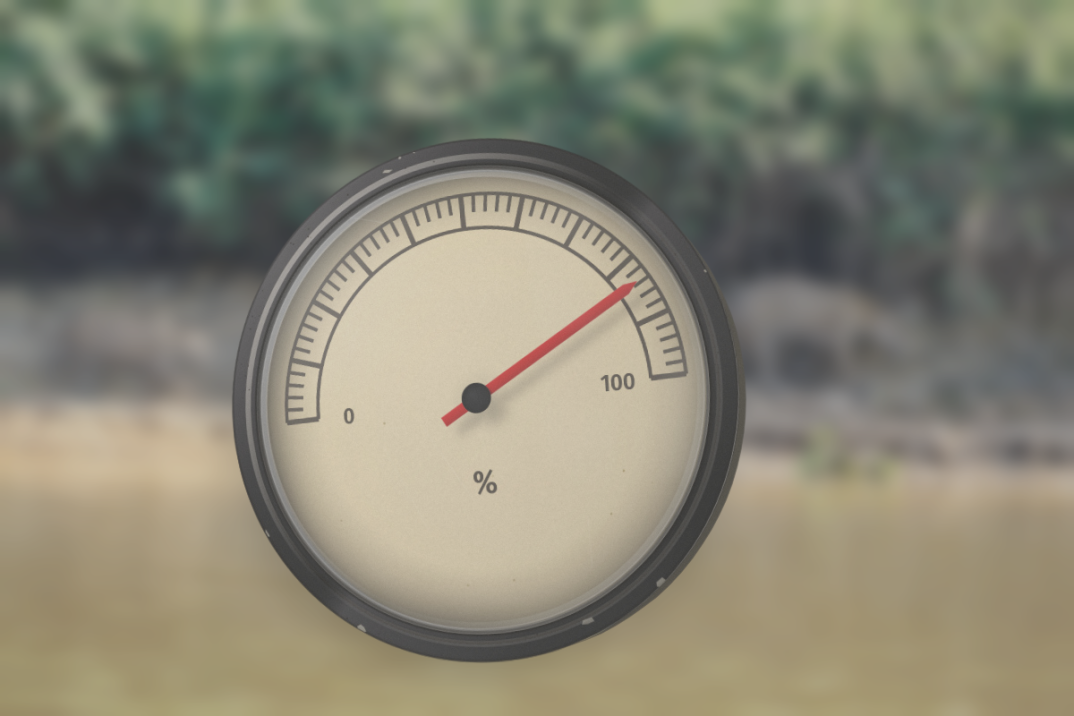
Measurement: 84 %
